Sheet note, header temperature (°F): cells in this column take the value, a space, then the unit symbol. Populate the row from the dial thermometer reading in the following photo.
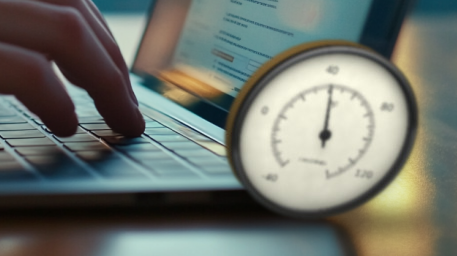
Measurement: 40 °F
